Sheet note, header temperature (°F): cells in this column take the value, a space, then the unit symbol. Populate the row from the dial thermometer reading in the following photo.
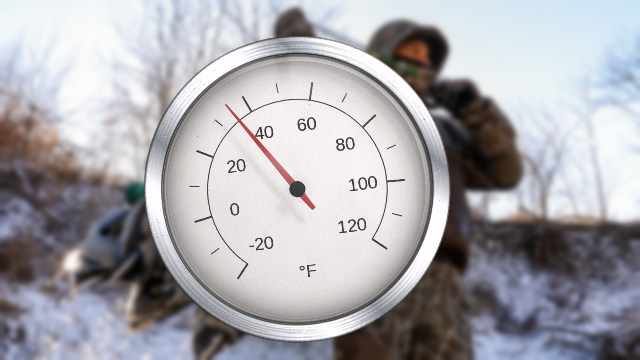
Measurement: 35 °F
